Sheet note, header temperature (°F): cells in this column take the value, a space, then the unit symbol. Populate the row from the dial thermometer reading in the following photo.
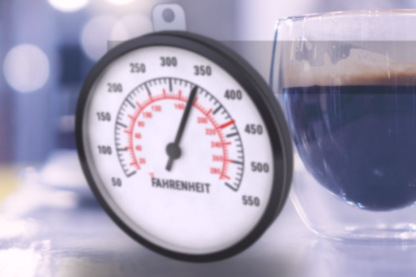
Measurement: 350 °F
